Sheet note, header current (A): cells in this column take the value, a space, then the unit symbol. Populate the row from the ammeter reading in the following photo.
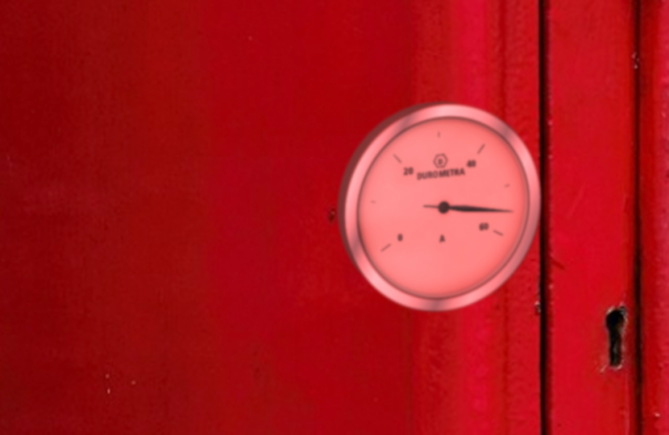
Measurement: 55 A
